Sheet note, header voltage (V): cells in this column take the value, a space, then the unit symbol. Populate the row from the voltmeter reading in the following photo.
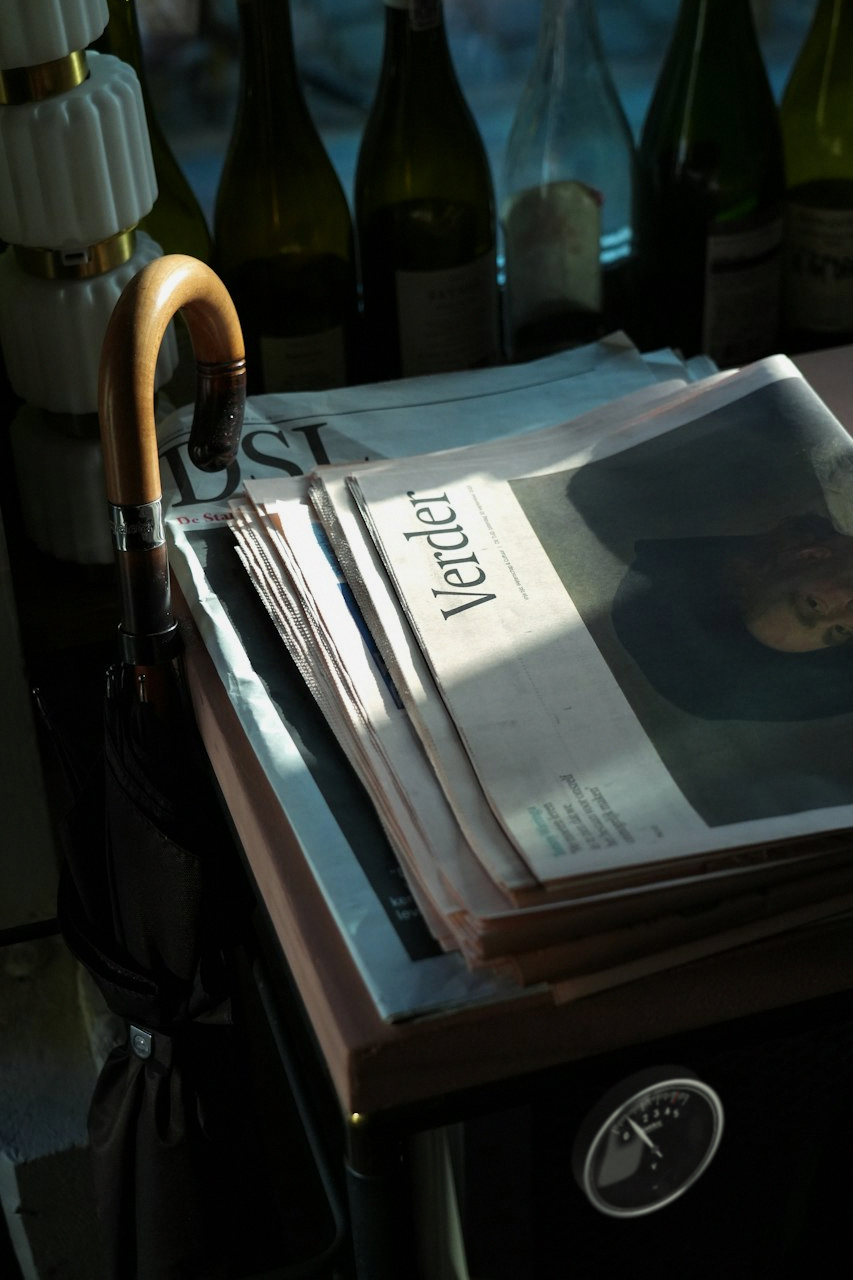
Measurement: 1 V
